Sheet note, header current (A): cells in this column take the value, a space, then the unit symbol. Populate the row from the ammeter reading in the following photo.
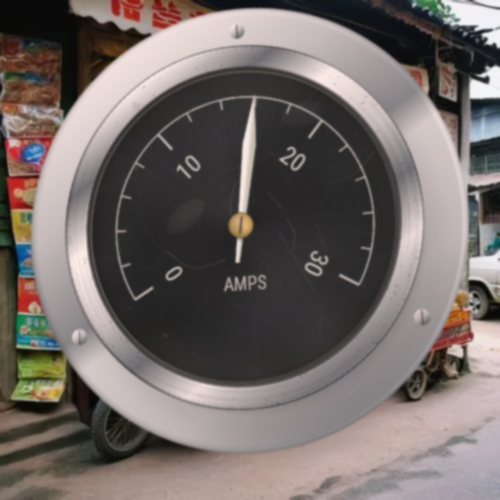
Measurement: 16 A
